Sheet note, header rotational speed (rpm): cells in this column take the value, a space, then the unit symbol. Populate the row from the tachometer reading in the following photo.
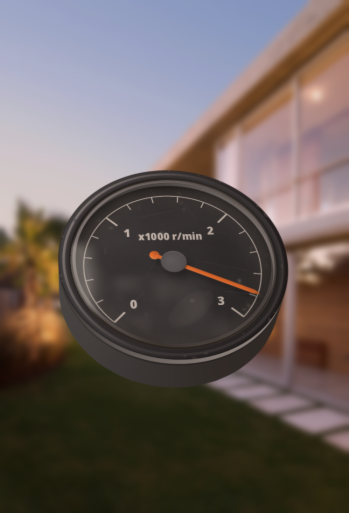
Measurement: 2800 rpm
